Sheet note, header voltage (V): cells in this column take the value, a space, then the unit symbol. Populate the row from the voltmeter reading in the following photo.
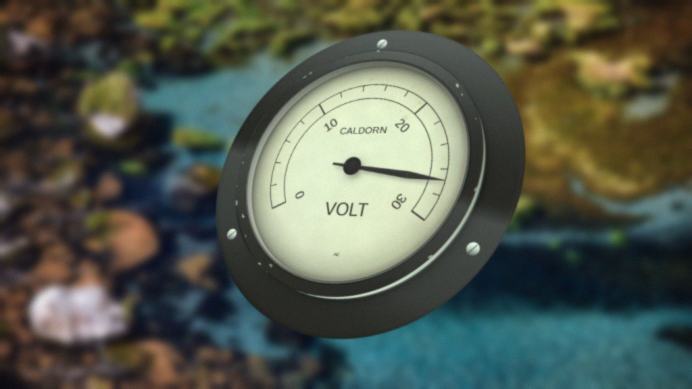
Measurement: 27 V
